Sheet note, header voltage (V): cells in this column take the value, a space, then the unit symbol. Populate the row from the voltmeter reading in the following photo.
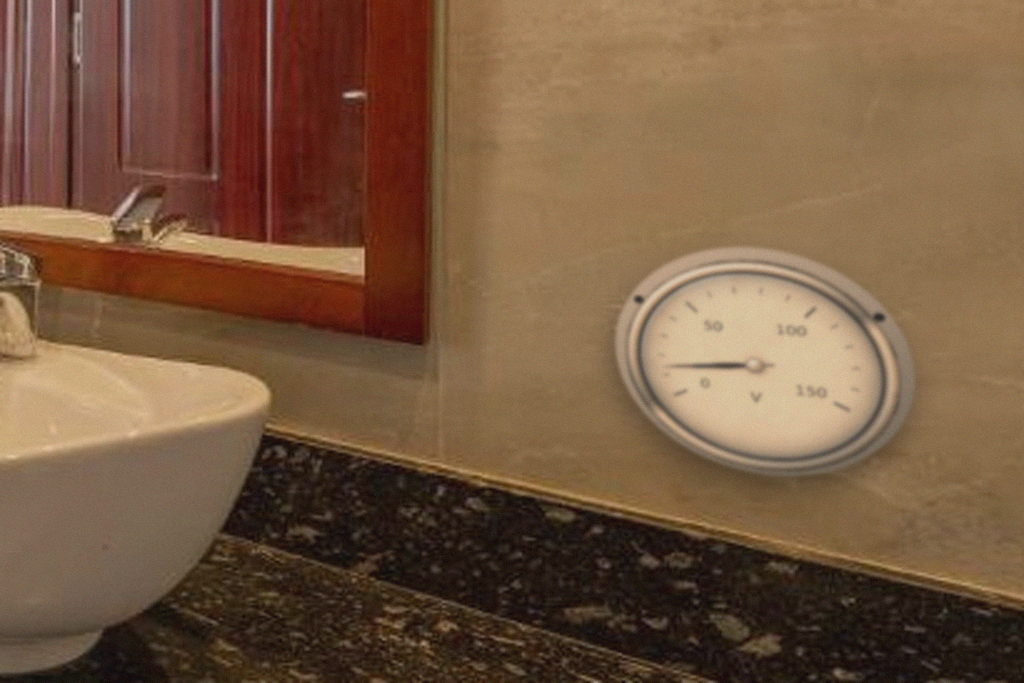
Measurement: 15 V
